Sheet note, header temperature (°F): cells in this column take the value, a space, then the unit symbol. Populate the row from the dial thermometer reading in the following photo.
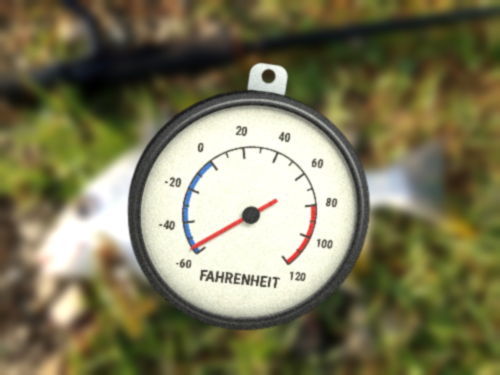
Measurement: -55 °F
